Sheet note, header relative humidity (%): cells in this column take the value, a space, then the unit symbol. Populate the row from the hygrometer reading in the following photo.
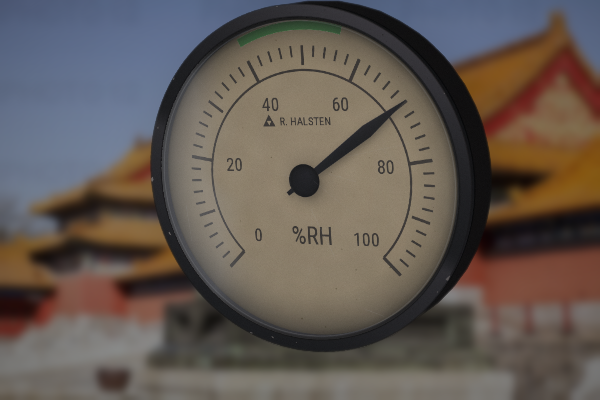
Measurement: 70 %
